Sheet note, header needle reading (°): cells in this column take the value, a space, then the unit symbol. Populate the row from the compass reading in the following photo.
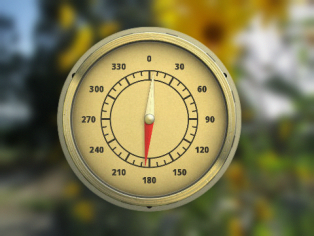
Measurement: 185 °
